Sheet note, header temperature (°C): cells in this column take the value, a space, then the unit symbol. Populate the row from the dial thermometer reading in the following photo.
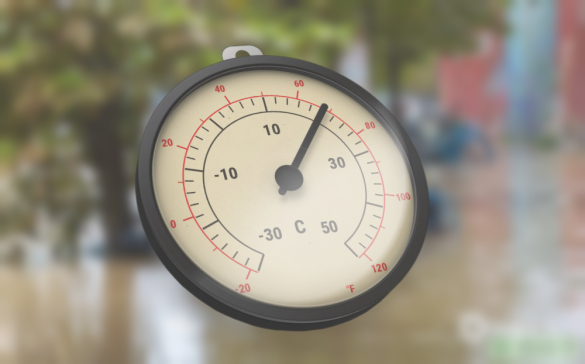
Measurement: 20 °C
